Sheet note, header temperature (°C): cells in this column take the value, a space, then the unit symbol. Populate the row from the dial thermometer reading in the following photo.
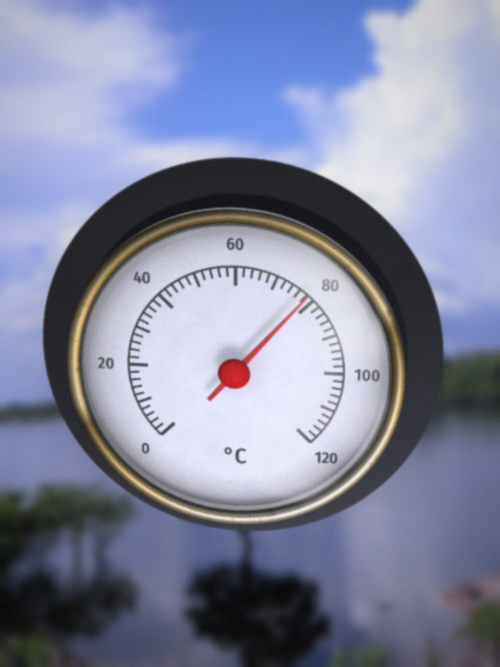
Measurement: 78 °C
